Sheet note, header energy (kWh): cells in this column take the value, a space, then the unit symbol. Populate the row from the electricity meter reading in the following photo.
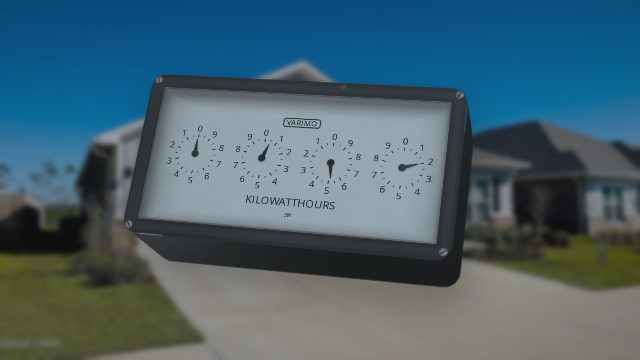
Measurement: 52 kWh
